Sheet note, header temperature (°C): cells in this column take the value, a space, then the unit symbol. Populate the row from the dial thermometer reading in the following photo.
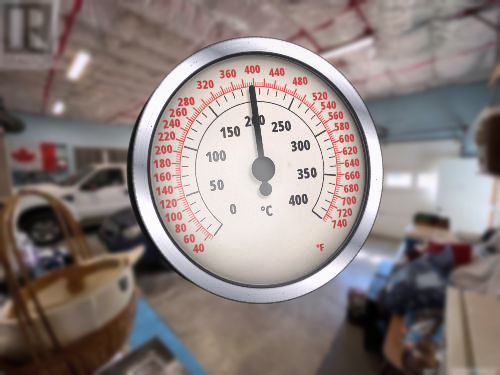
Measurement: 200 °C
